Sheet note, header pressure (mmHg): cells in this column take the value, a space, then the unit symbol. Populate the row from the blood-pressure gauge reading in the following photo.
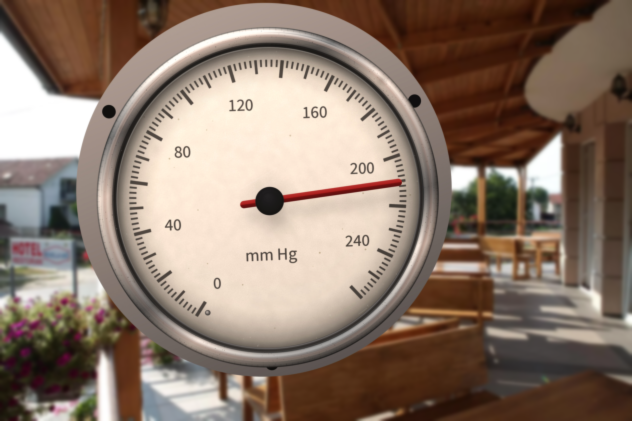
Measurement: 210 mmHg
